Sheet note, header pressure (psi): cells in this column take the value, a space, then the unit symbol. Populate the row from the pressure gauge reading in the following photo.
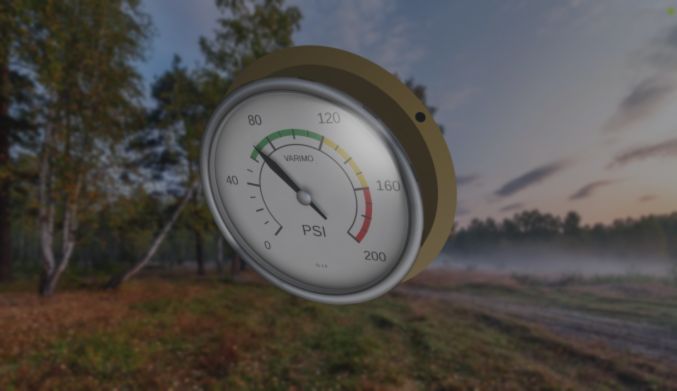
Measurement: 70 psi
